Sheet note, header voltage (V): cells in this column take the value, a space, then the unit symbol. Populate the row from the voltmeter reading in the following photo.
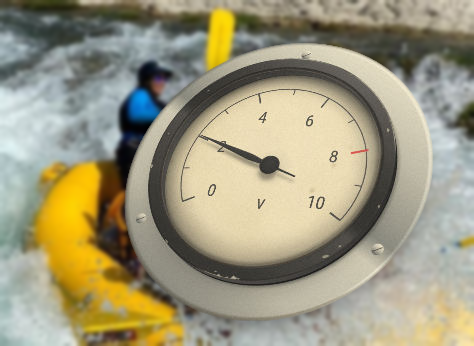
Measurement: 2 V
